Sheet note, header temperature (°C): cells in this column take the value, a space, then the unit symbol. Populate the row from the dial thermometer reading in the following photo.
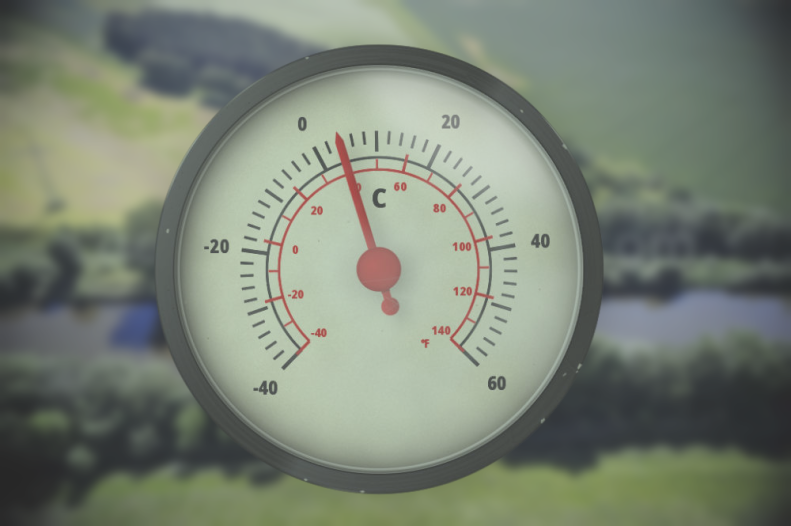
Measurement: 4 °C
